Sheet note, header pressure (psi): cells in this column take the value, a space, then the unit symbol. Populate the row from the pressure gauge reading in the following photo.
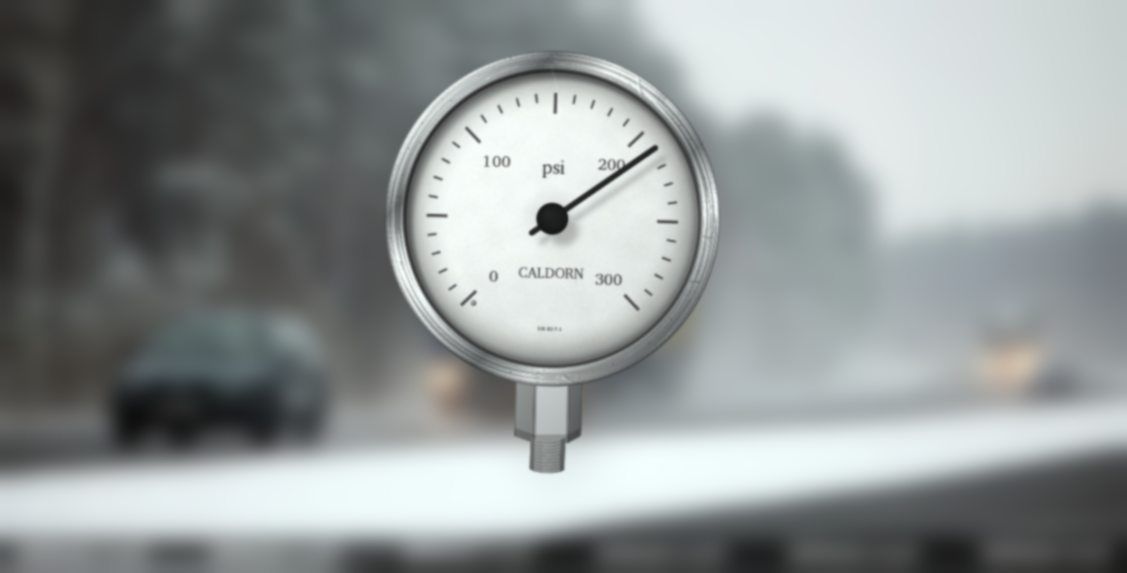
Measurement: 210 psi
